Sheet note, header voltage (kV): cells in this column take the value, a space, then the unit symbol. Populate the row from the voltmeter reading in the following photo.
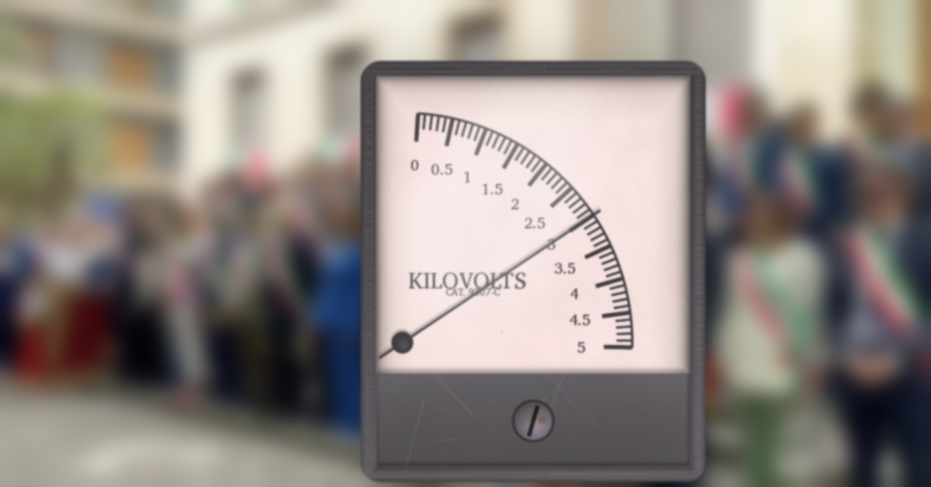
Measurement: 3 kV
